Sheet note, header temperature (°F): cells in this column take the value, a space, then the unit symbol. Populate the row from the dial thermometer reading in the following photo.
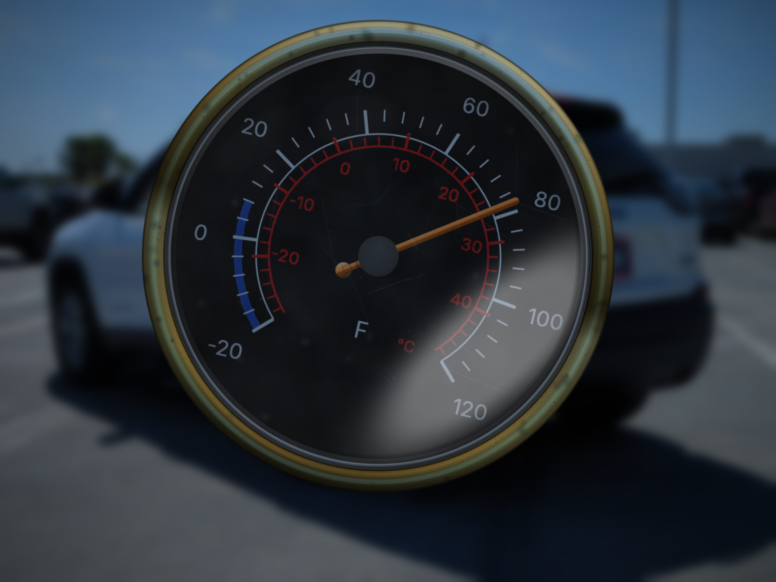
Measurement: 78 °F
